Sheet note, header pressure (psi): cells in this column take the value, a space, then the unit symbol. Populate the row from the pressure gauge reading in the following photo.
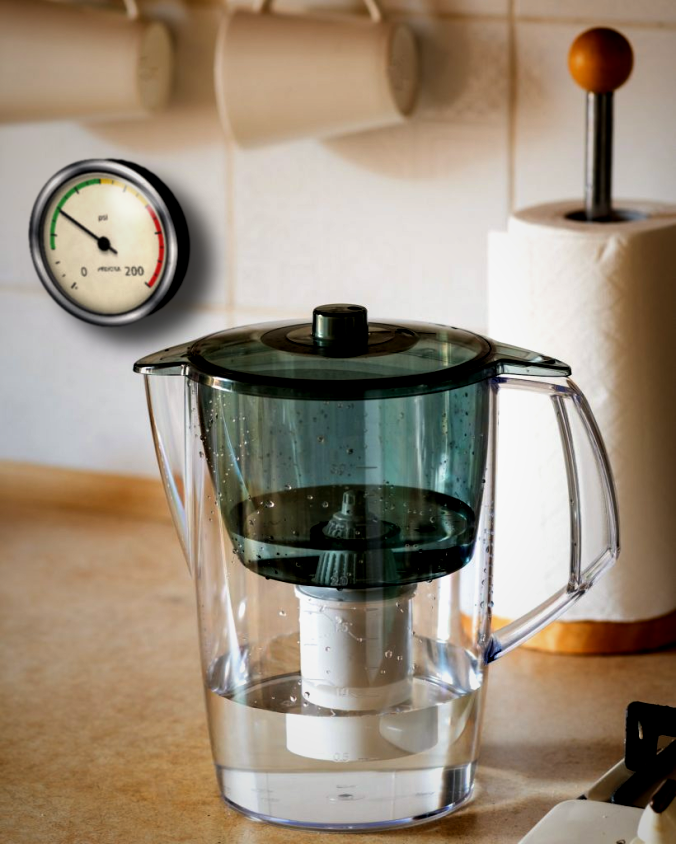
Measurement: 60 psi
